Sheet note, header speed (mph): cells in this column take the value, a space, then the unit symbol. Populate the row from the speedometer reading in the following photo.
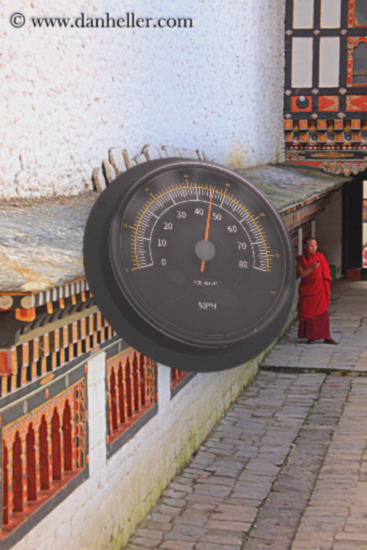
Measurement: 45 mph
